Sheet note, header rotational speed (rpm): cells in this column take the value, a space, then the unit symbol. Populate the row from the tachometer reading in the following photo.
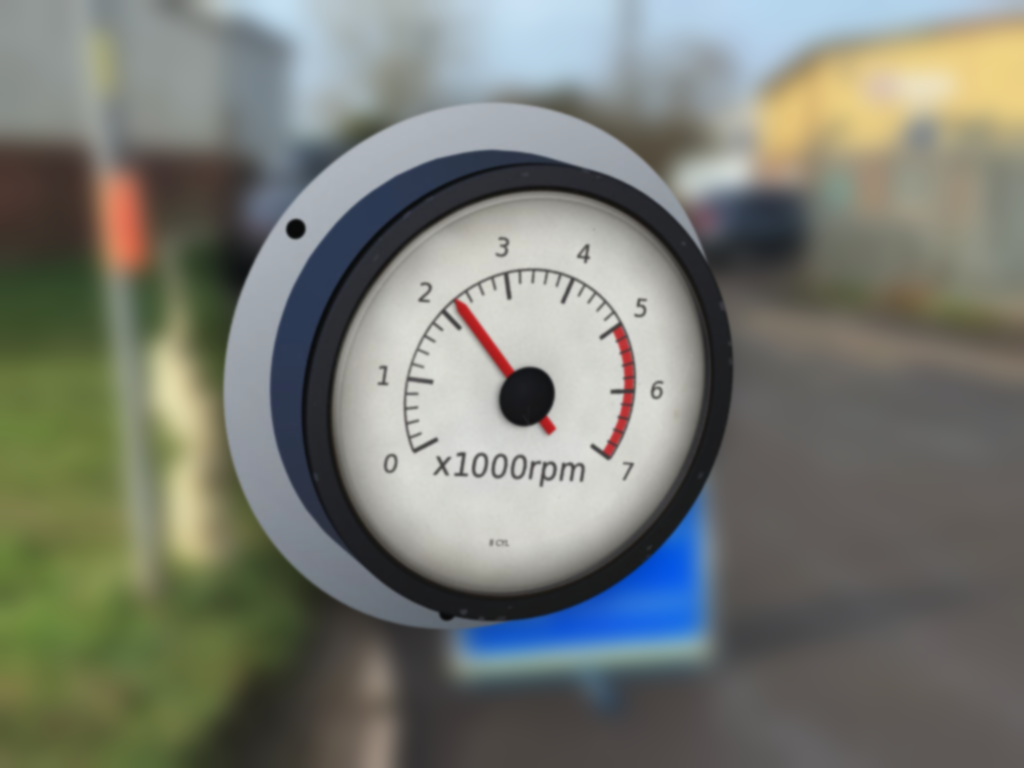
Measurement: 2200 rpm
